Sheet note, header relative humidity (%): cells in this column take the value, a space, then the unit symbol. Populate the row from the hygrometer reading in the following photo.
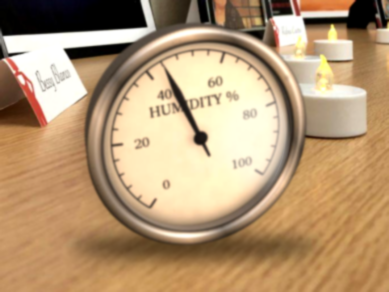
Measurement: 44 %
